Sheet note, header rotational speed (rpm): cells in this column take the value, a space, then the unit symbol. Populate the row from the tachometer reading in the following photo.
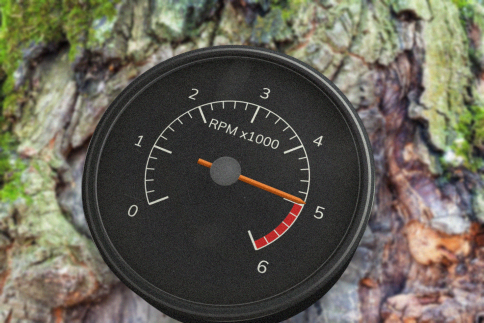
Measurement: 5000 rpm
